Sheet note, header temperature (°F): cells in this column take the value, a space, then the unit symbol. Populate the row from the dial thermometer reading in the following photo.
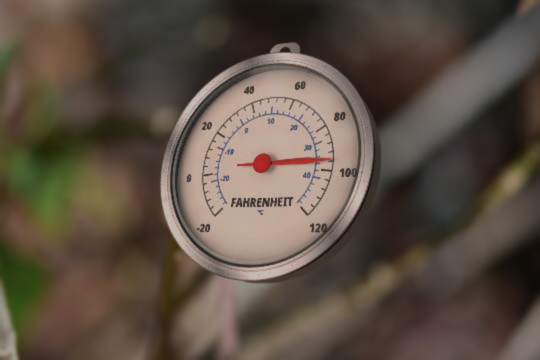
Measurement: 96 °F
